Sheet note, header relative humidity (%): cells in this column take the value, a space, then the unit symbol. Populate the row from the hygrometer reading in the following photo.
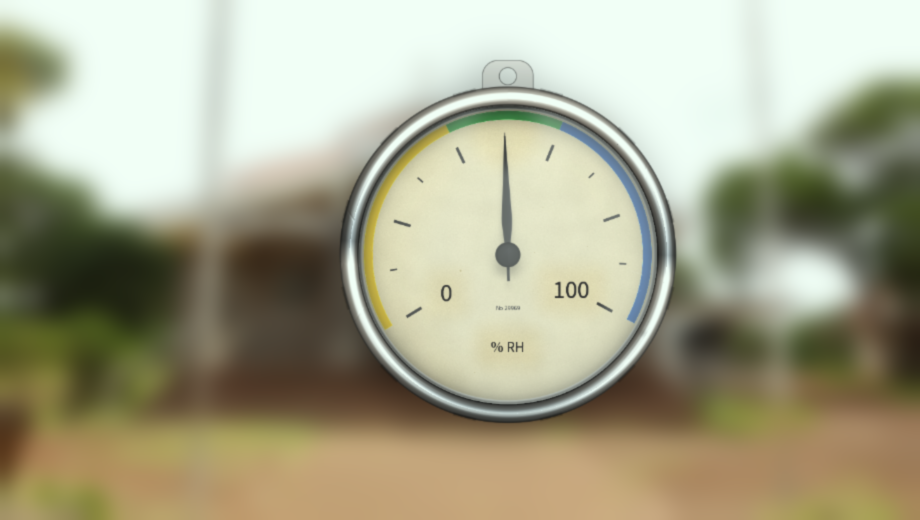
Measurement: 50 %
